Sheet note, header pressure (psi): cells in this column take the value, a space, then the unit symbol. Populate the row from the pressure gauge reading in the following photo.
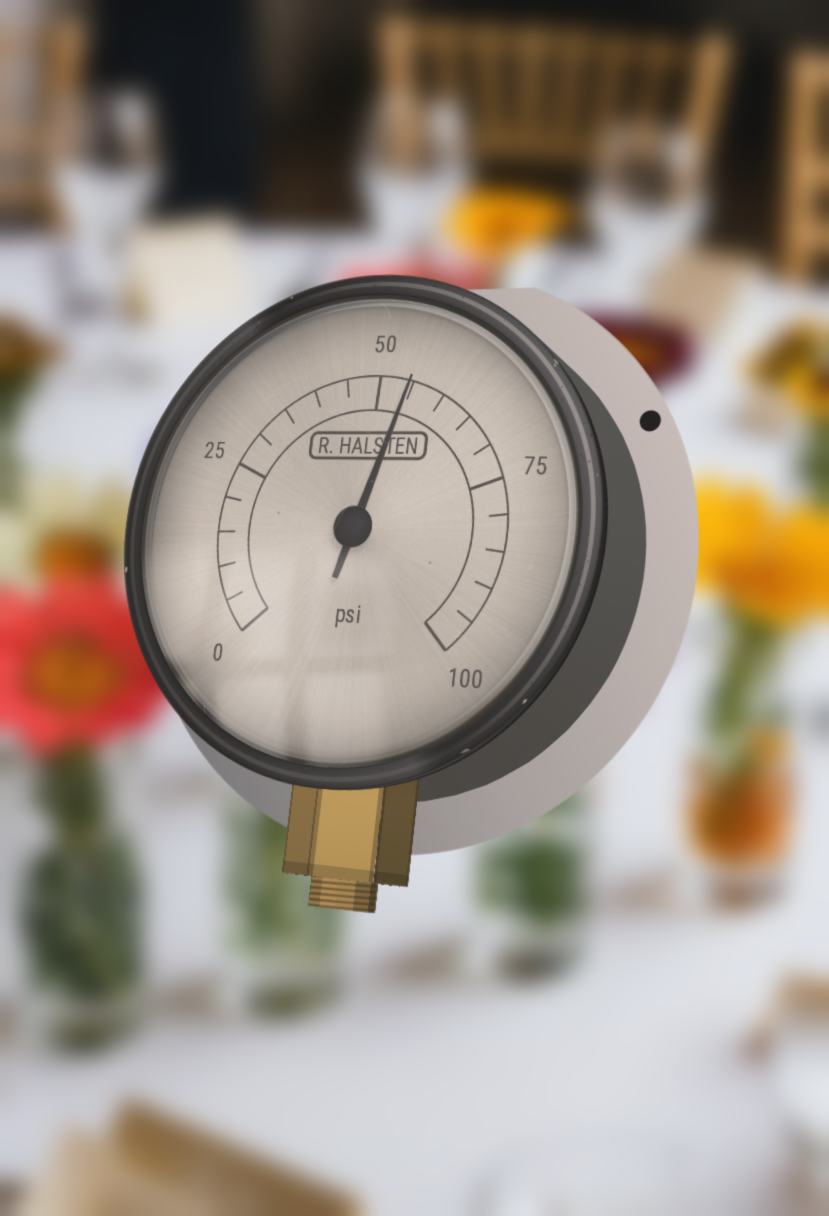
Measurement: 55 psi
